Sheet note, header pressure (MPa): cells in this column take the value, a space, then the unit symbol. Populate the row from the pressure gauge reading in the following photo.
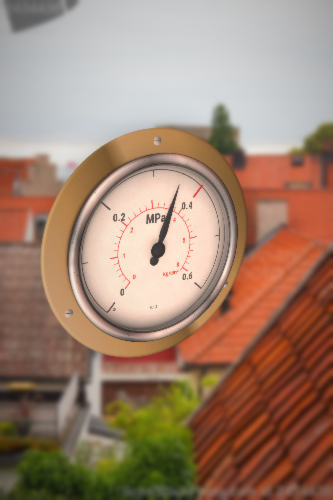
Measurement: 0.35 MPa
